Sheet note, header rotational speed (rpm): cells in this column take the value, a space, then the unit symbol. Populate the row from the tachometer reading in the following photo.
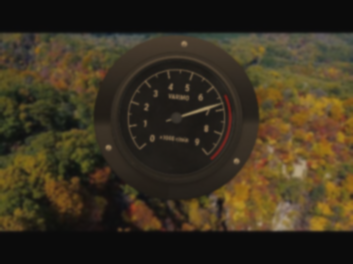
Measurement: 6750 rpm
